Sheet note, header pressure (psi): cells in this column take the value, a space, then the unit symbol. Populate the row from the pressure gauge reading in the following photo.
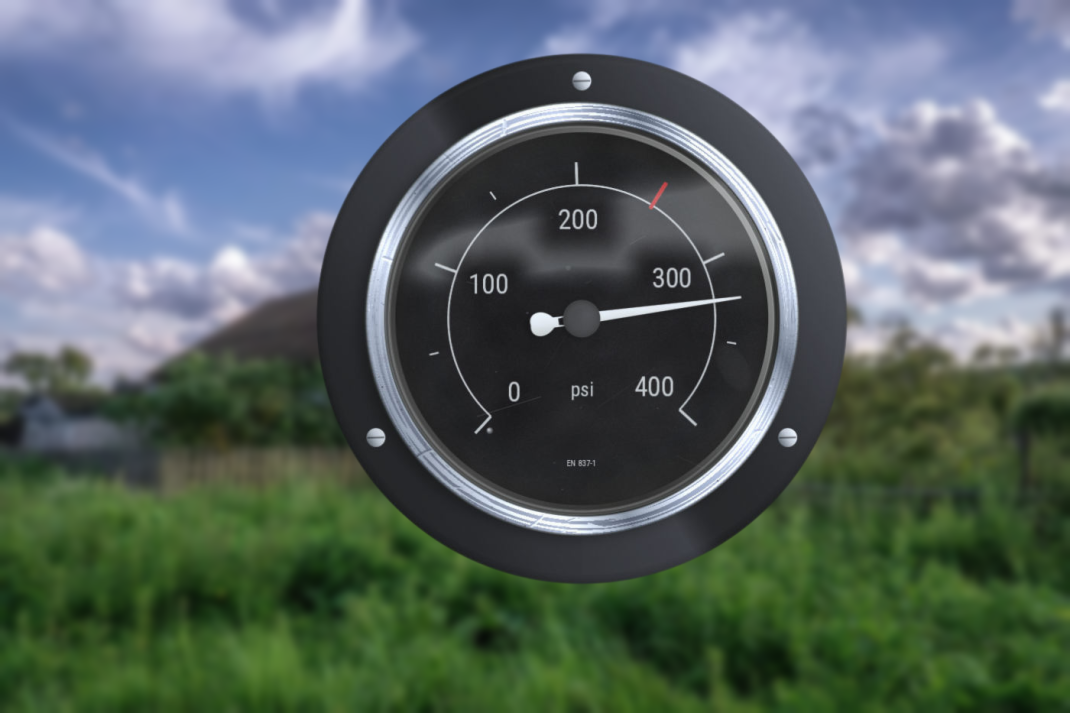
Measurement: 325 psi
